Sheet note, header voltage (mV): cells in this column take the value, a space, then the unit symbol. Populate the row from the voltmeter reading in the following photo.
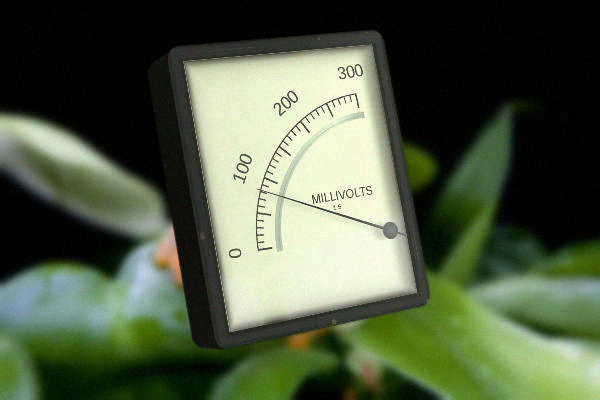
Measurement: 80 mV
